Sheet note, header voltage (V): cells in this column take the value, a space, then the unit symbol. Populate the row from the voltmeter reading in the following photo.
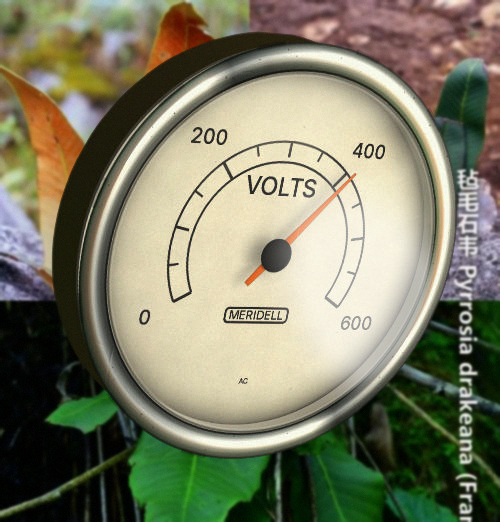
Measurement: 400 V
